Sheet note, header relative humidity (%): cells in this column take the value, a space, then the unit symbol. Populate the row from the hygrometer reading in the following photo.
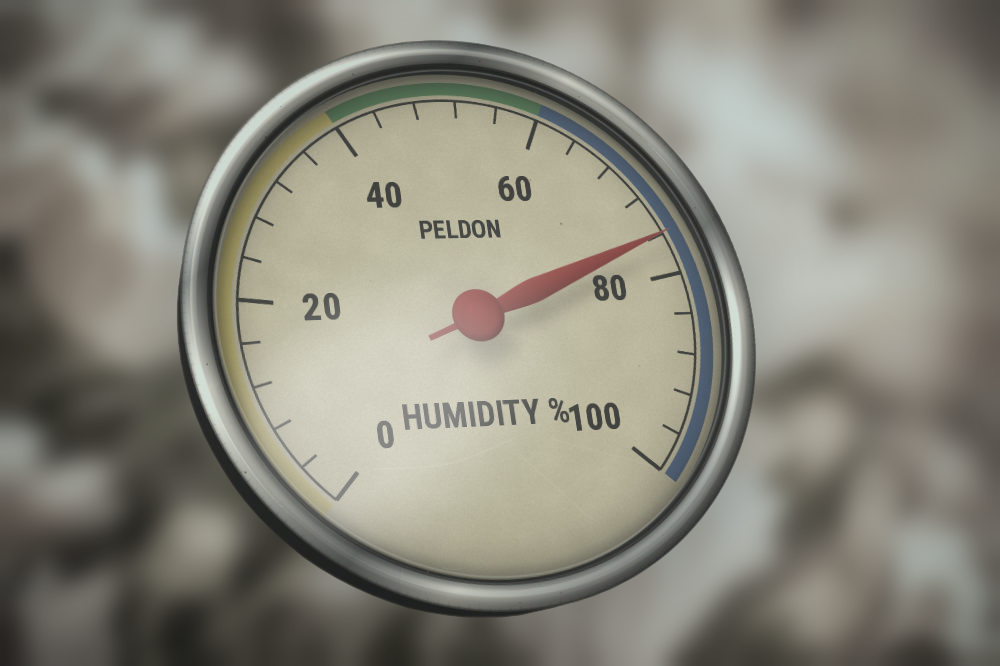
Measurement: 76 %
